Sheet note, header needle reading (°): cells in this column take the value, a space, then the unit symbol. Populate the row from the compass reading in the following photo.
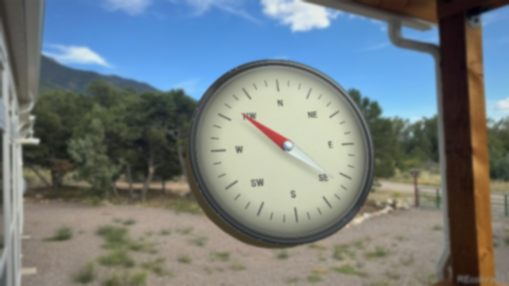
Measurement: 310 °
